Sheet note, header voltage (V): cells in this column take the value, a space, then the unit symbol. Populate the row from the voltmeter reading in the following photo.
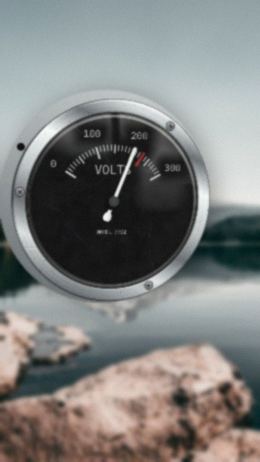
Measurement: 200 V
